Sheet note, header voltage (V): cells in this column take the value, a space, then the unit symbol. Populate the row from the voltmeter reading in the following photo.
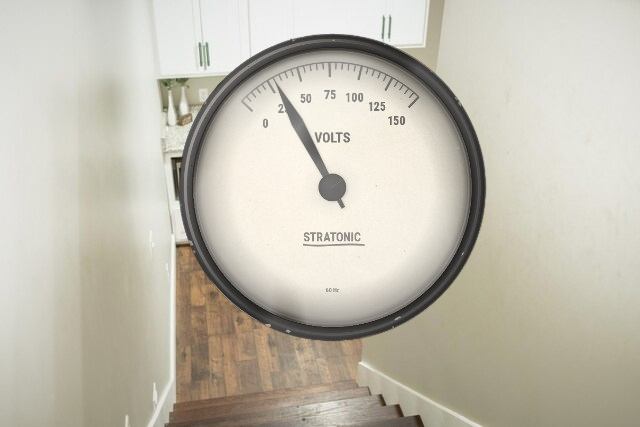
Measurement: 30 V
